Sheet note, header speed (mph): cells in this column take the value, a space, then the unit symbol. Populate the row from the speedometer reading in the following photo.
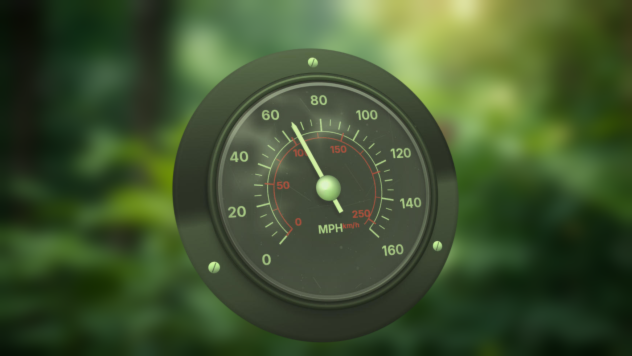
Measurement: 65 mph
